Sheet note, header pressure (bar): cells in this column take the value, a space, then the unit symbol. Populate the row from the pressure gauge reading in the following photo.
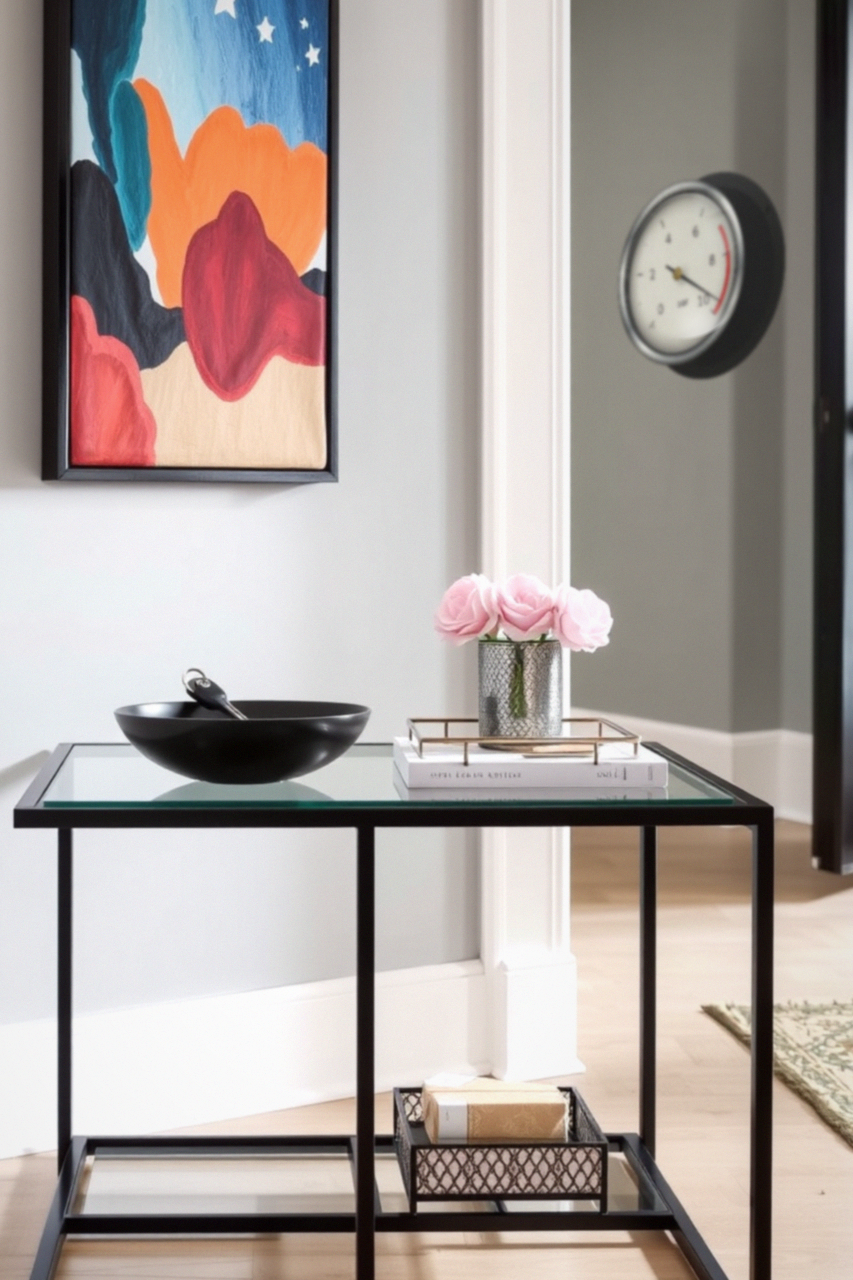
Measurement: 9.5 bar
